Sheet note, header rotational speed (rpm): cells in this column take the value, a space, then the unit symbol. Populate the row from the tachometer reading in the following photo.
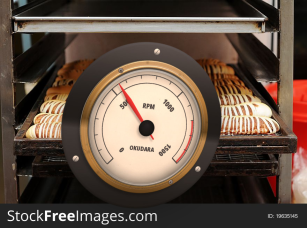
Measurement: 550 rpm
